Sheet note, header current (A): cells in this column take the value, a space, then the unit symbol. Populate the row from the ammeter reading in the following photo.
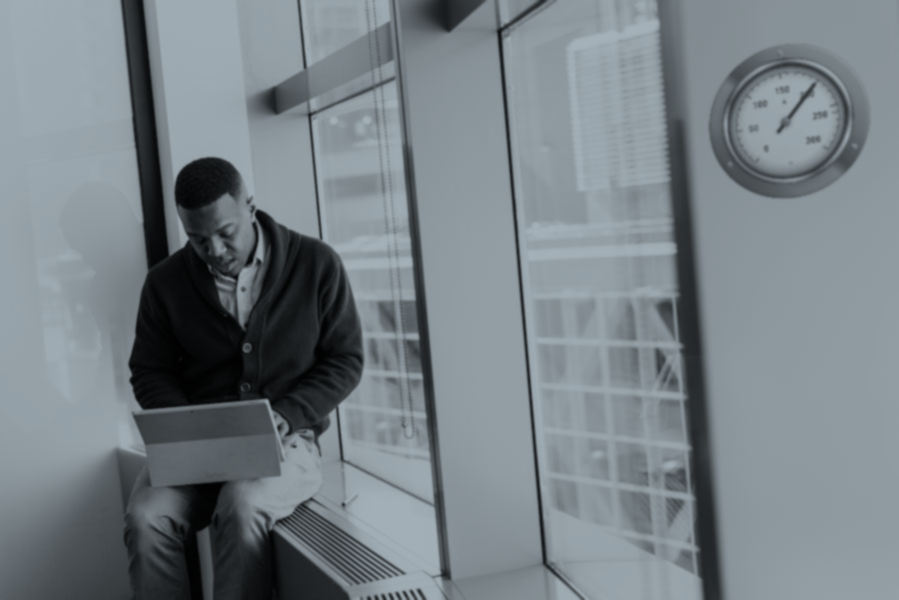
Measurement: 200 A
